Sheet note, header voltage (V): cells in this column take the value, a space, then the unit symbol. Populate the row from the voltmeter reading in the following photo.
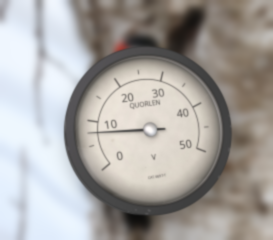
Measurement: 7.5 V
